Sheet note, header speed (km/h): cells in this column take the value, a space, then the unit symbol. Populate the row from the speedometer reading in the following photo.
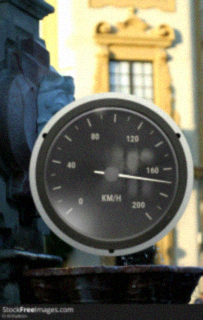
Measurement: 170 km/h
